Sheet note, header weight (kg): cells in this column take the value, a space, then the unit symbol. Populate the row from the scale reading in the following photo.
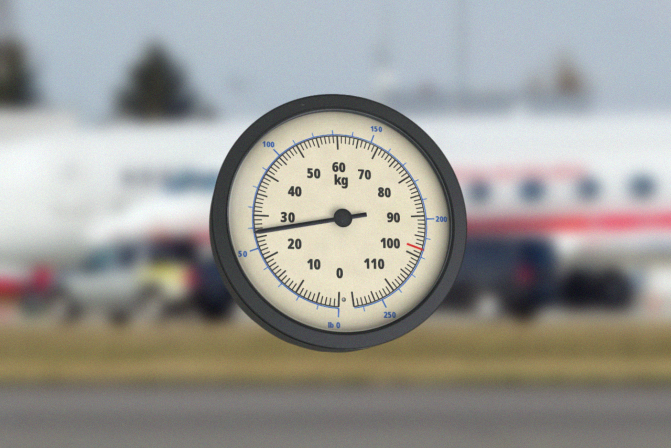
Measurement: 26 kg
